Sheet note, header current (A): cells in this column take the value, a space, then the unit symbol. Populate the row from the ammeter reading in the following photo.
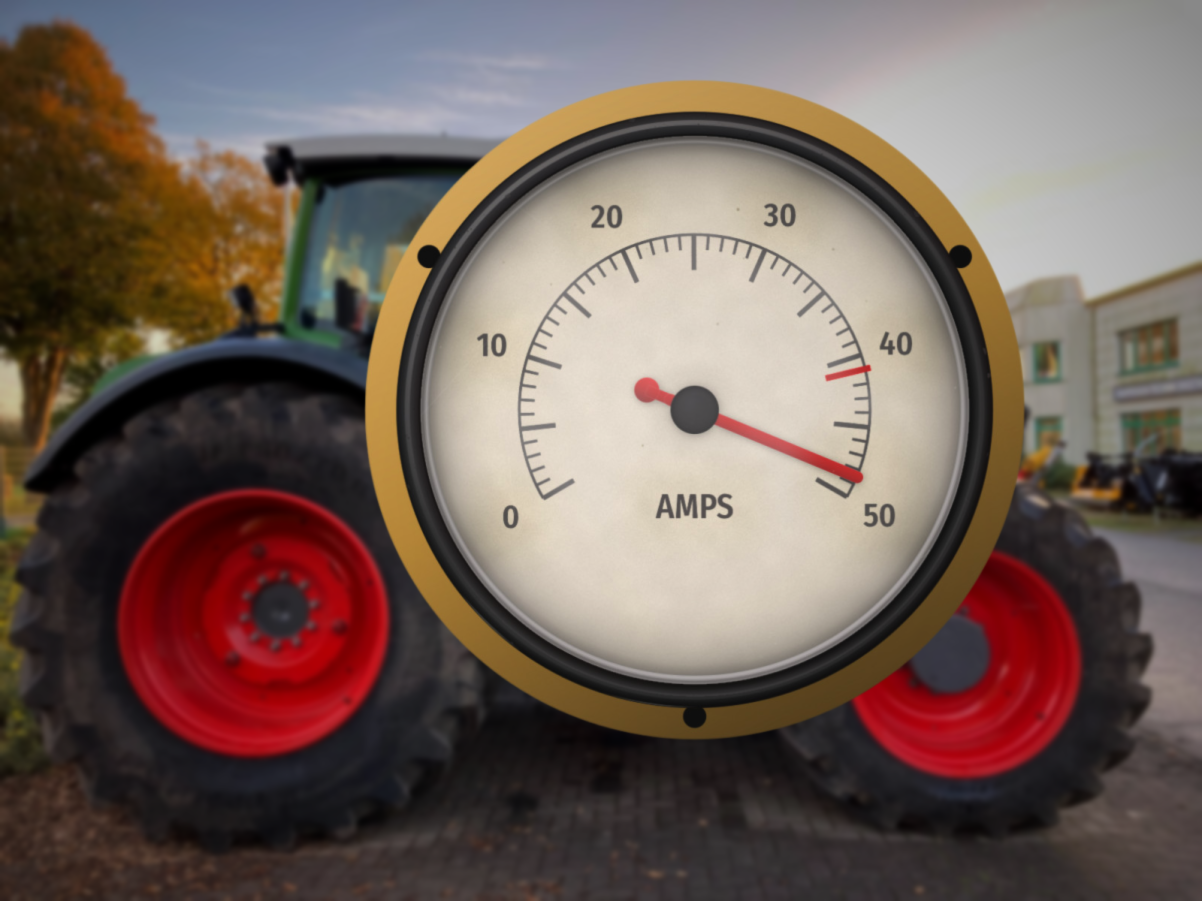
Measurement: 48.5 A
